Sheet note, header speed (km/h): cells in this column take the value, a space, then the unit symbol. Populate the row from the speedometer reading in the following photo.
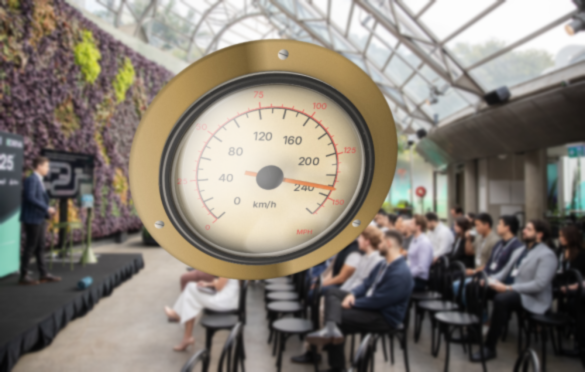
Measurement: 230 km/h
